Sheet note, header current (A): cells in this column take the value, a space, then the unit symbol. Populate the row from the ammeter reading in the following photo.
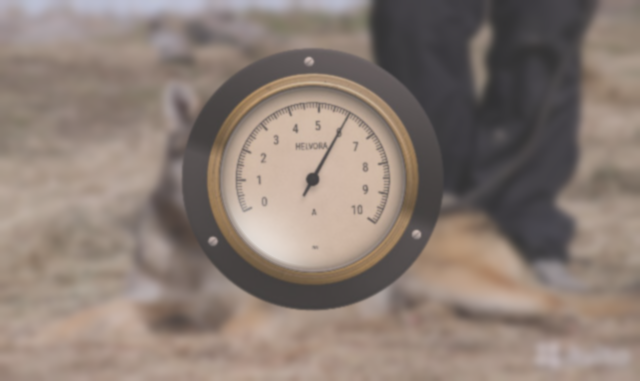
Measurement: 6 A
